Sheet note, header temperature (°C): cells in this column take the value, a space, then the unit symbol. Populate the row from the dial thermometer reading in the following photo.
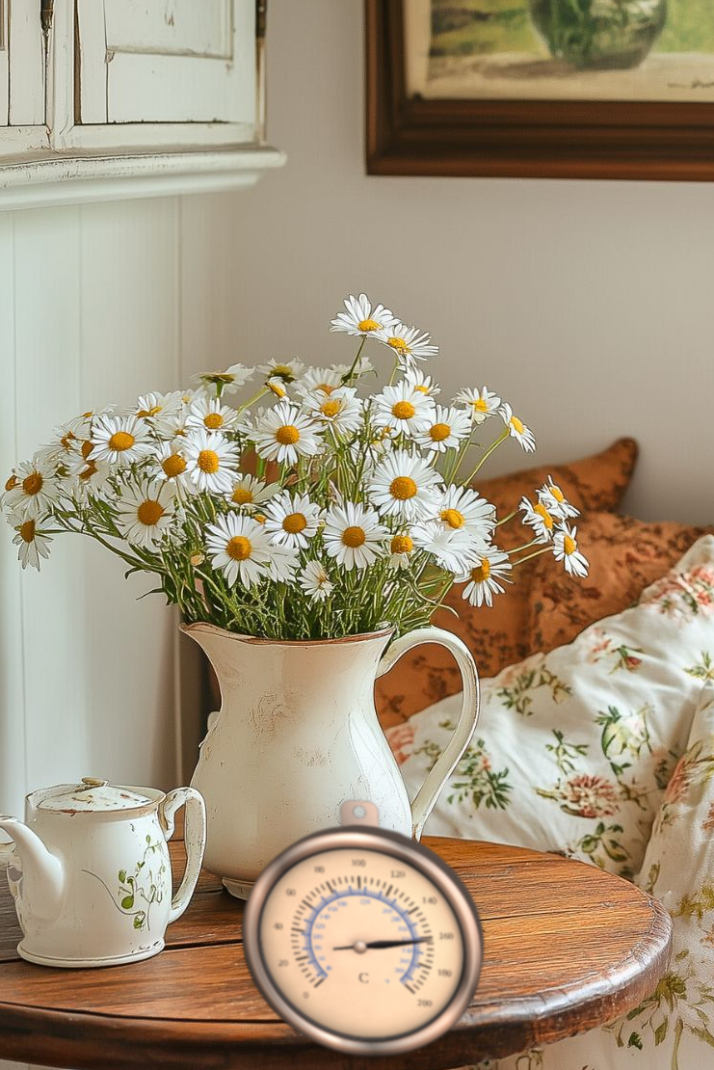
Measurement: 160 °C
